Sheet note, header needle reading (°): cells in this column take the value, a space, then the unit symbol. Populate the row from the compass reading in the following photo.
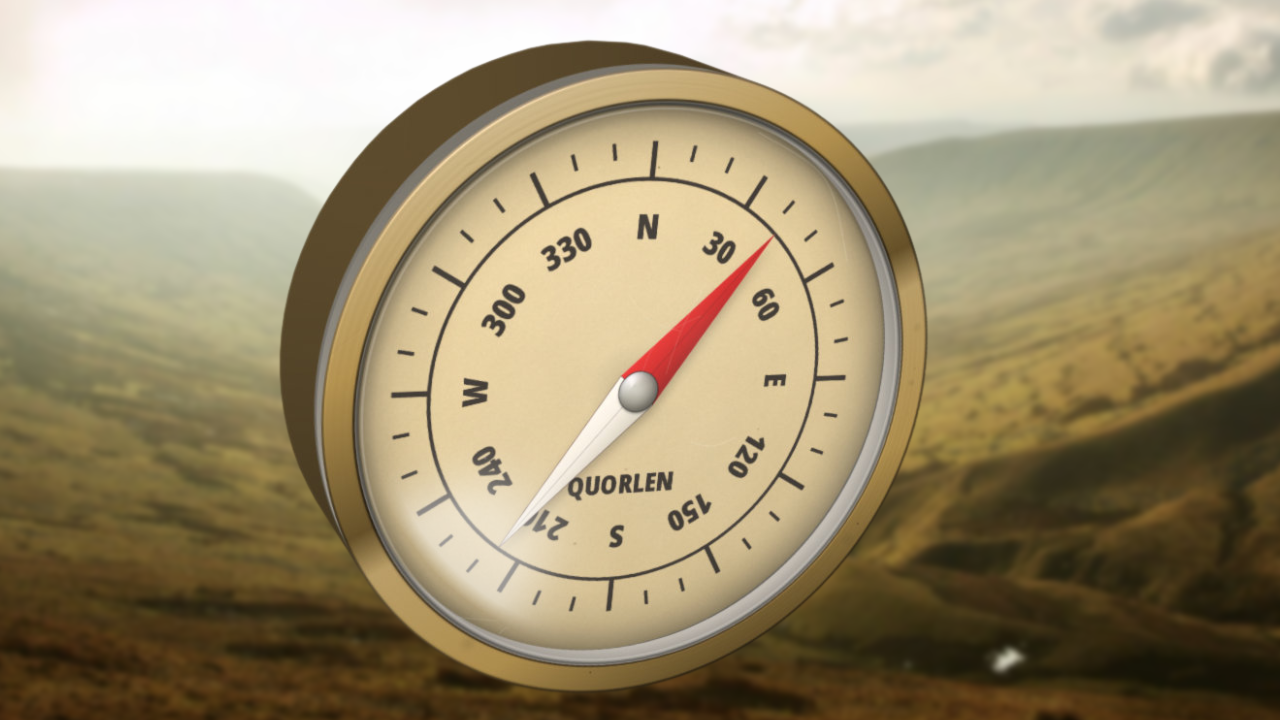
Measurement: 40 °
